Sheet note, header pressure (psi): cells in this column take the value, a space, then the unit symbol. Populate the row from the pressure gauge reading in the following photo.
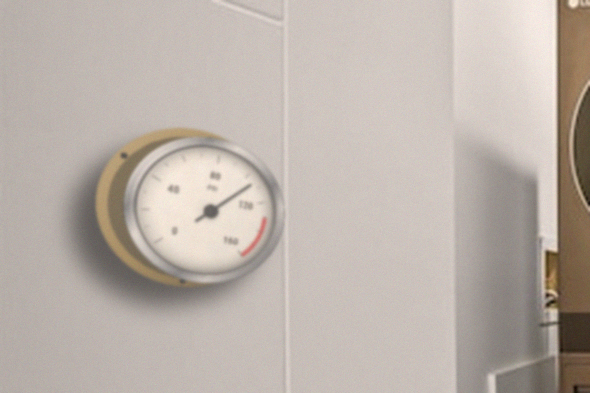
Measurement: 105 psi
